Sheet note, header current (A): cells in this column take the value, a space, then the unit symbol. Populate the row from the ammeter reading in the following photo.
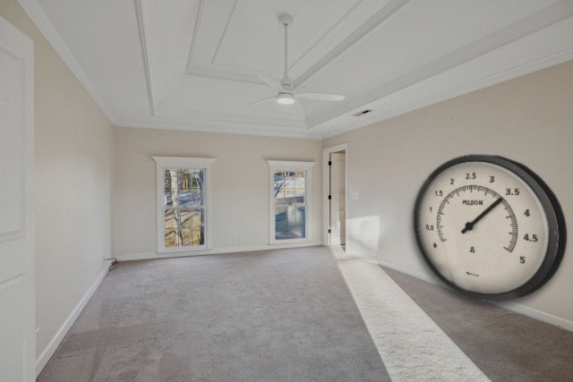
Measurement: 3.5 A
